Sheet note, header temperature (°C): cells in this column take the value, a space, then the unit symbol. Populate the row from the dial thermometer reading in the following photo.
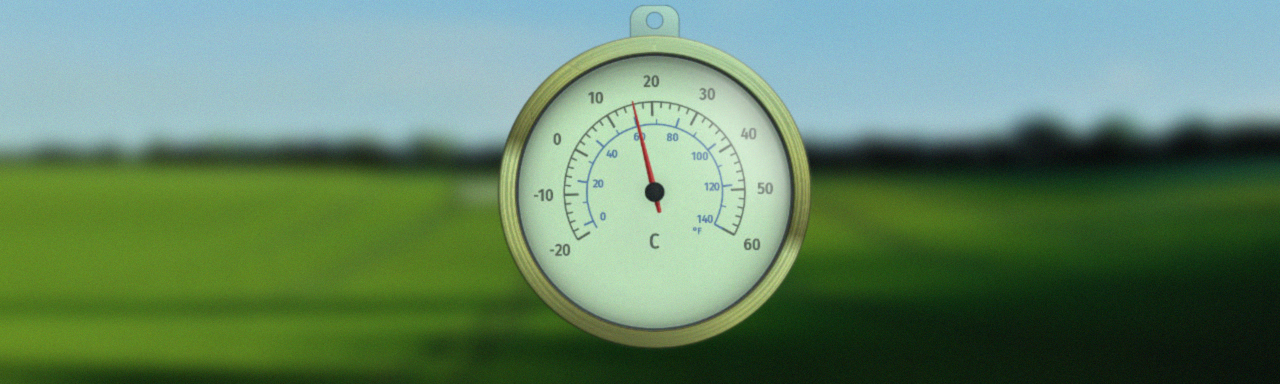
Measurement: 16 °C
